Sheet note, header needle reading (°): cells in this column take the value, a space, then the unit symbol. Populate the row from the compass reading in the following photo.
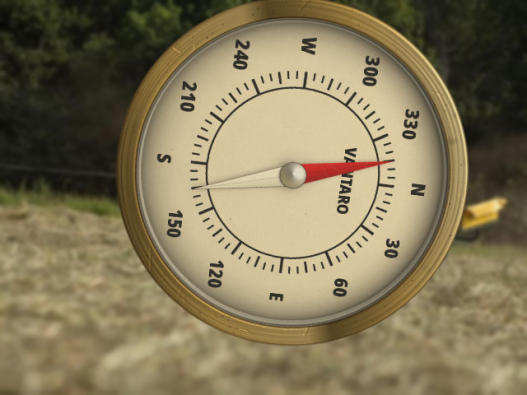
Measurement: 345 °
